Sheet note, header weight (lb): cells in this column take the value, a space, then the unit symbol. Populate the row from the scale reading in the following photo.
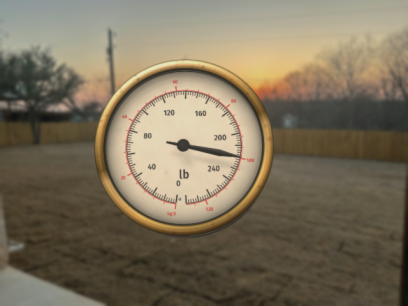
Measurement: 220 lb
